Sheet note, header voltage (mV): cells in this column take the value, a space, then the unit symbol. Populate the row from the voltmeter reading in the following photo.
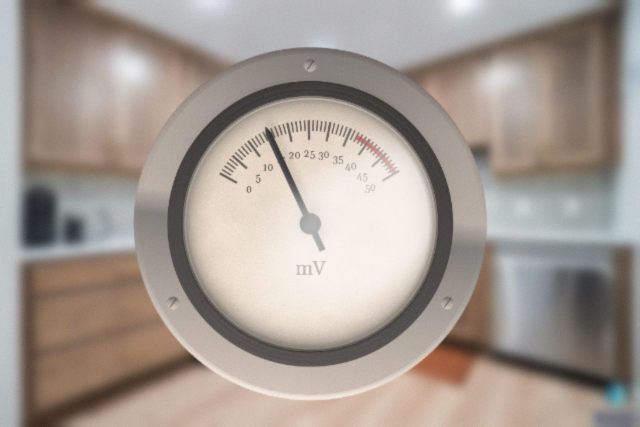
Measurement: 15 mV
